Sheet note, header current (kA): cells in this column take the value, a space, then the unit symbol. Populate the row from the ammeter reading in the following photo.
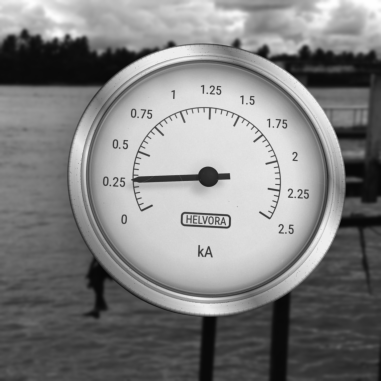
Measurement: 0.25 kA
